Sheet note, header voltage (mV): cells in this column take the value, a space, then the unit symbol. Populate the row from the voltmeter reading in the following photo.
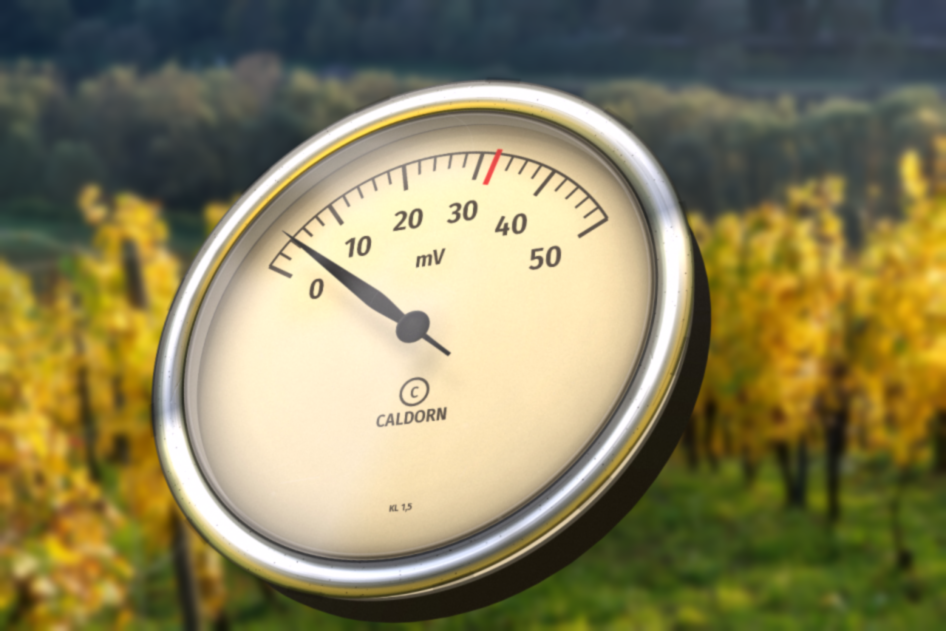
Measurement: 4 mV
